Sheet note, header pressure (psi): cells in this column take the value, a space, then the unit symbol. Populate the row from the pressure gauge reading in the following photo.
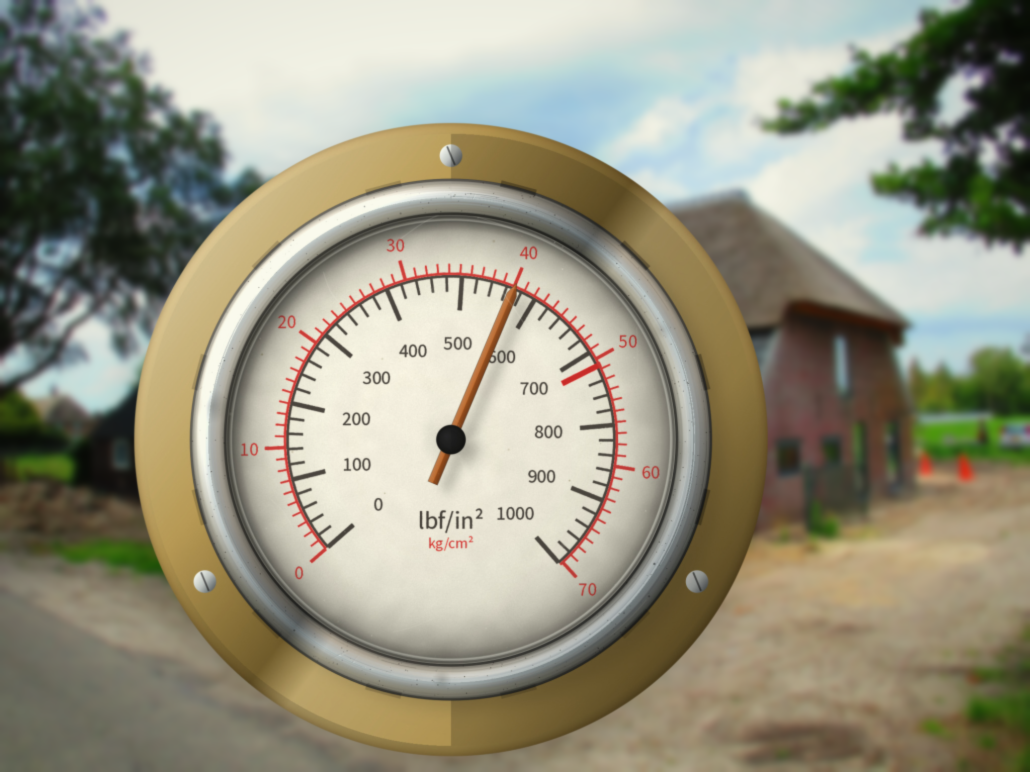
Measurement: 570 psi
